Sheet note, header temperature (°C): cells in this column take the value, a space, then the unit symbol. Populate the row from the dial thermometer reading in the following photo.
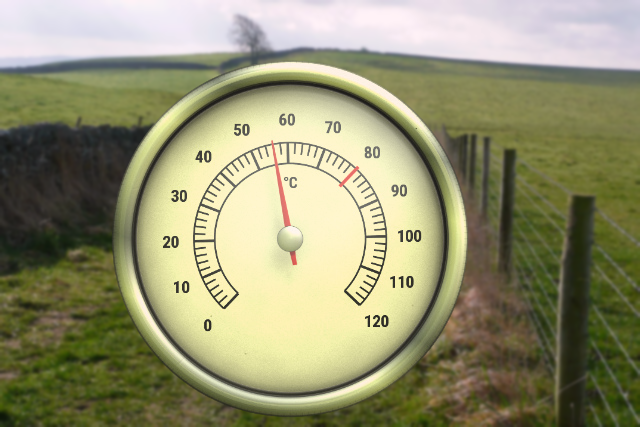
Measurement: 56 °C
